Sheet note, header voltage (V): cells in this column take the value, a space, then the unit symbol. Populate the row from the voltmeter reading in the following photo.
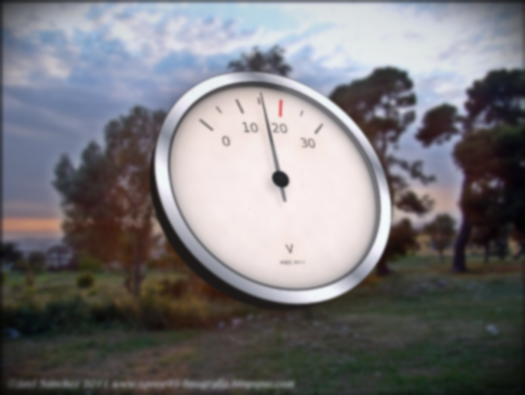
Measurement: 15 V
